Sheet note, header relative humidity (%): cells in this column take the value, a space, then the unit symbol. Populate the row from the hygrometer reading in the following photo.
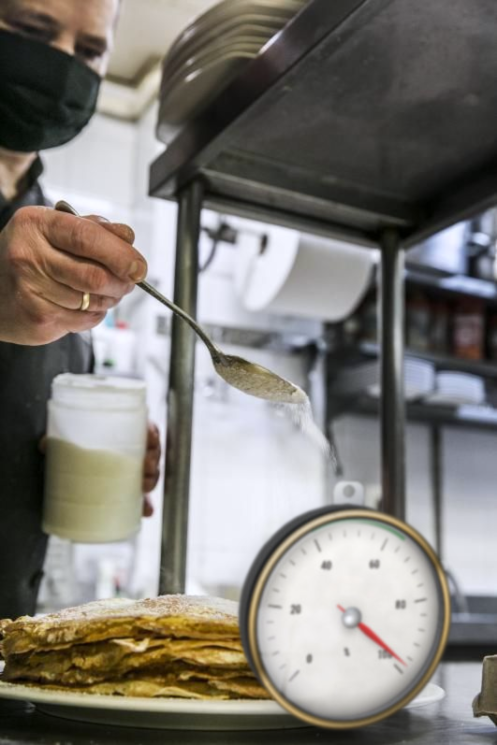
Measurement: 98 %
